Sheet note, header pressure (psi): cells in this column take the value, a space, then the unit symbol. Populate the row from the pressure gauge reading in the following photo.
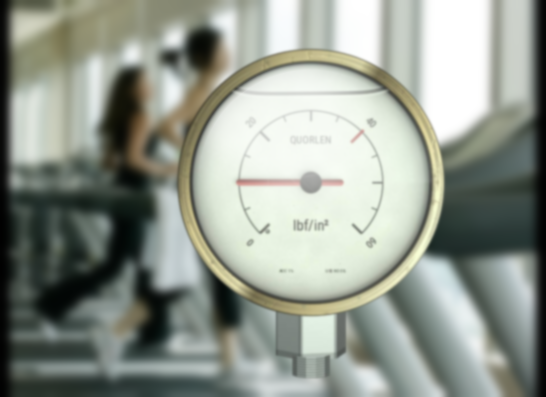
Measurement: 10 psi
